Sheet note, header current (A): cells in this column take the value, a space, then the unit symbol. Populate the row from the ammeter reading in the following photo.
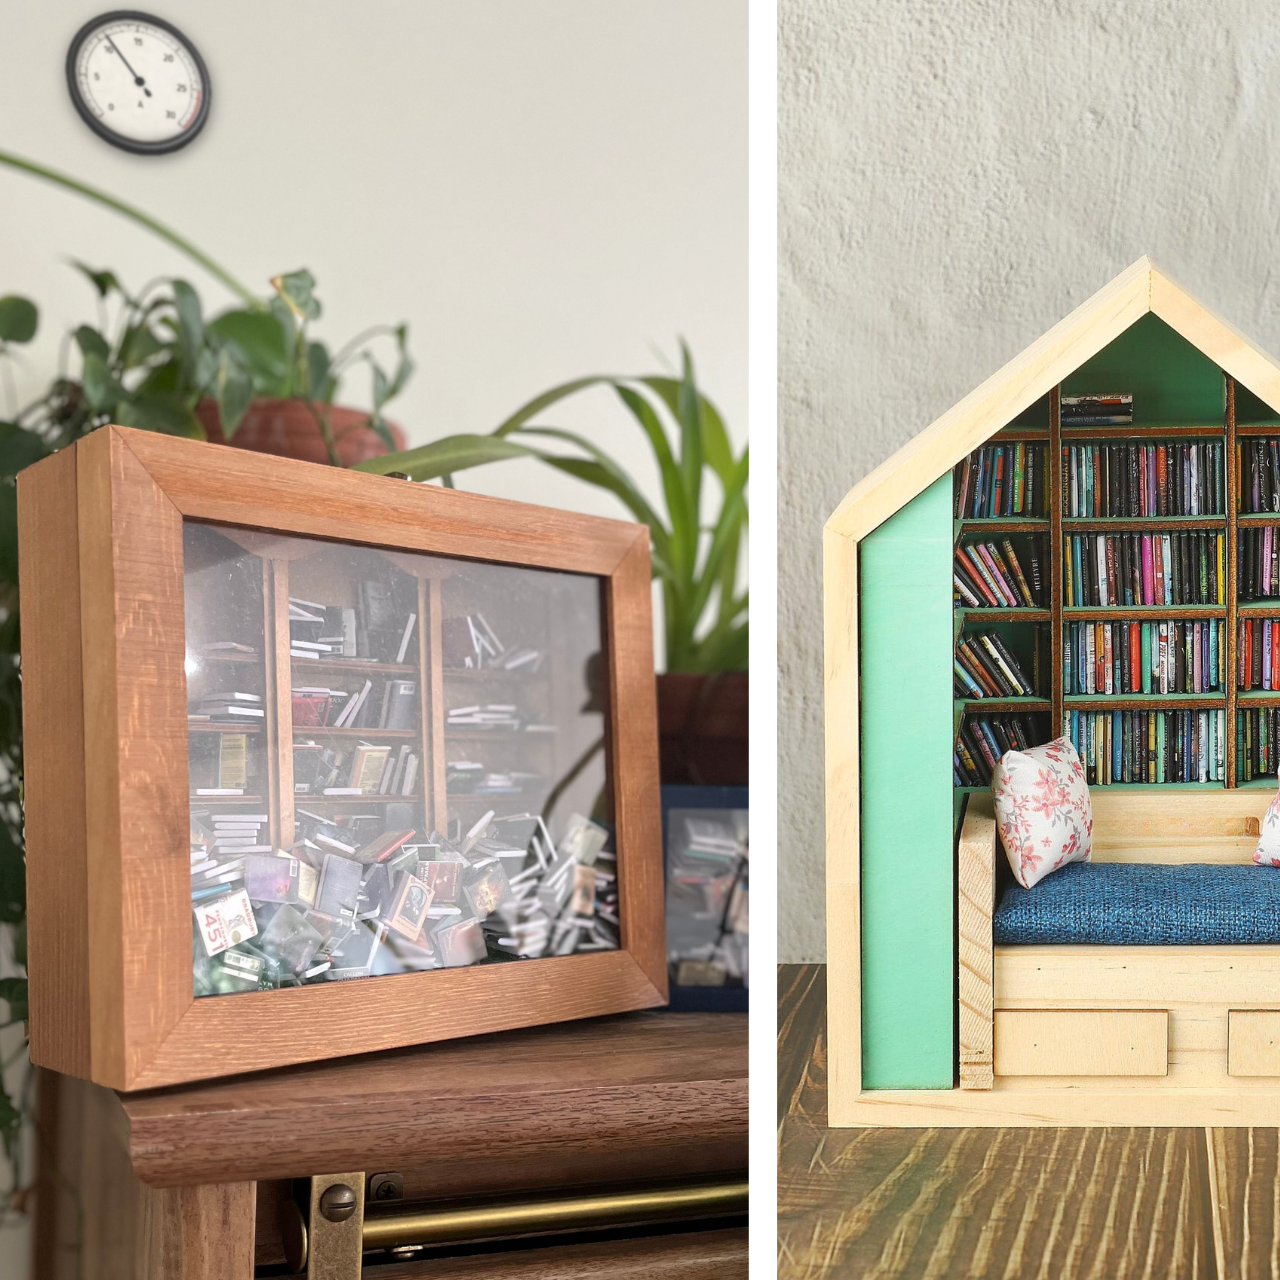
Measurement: 11 A
